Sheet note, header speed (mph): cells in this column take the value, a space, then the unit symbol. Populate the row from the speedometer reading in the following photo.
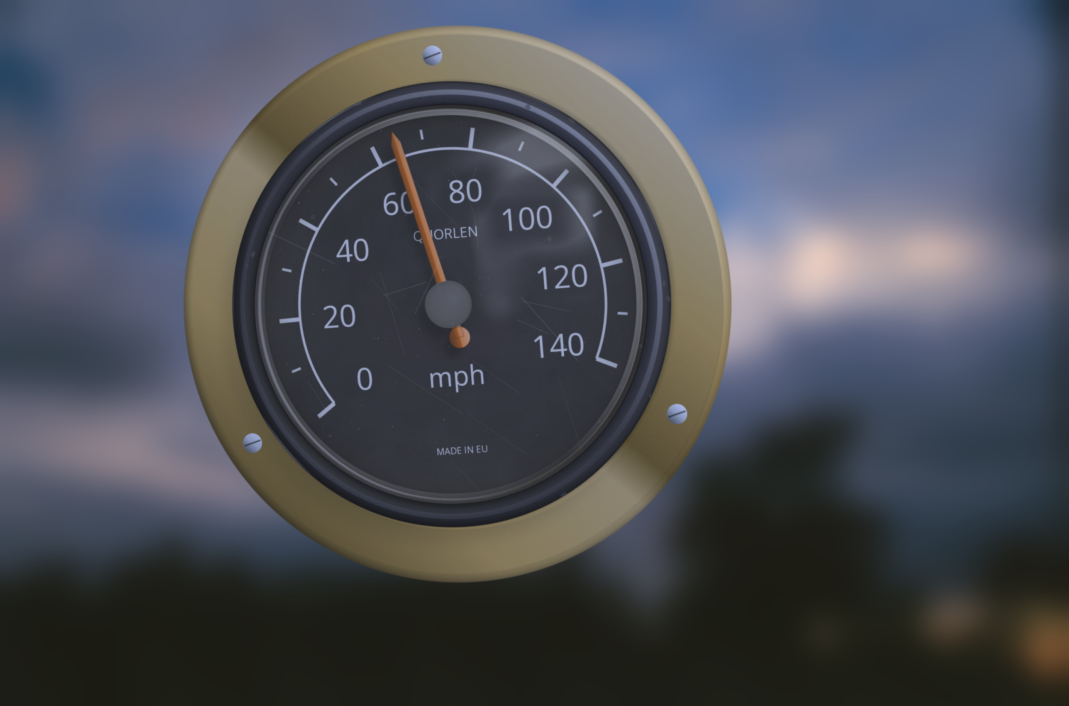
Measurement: 65 mph
